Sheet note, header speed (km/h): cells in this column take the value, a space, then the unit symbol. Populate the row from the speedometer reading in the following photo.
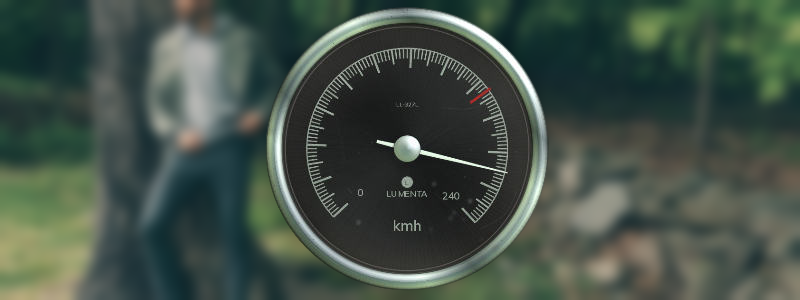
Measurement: 210 km/h
